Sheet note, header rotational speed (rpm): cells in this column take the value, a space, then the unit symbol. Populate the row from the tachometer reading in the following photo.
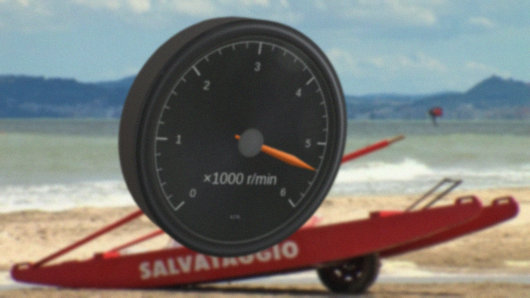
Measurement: 5400 rpm
